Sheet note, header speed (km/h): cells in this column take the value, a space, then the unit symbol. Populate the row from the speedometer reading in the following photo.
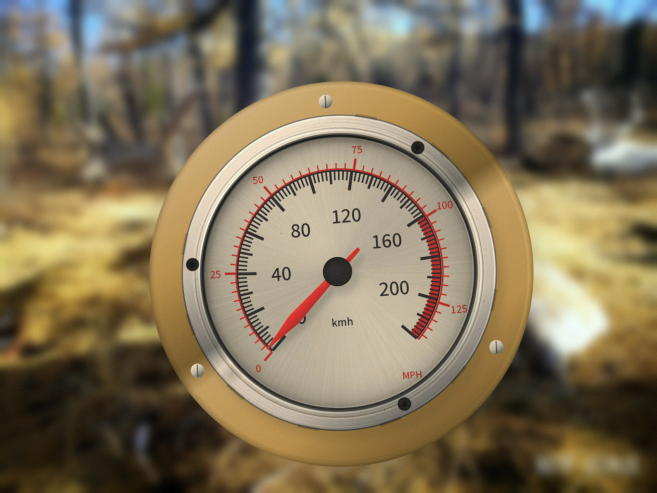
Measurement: 2 km/h
